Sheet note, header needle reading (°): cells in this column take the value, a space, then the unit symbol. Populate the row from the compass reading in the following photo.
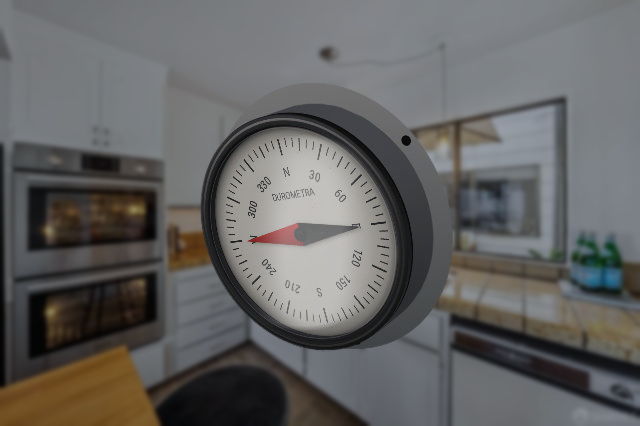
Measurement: 270 °
